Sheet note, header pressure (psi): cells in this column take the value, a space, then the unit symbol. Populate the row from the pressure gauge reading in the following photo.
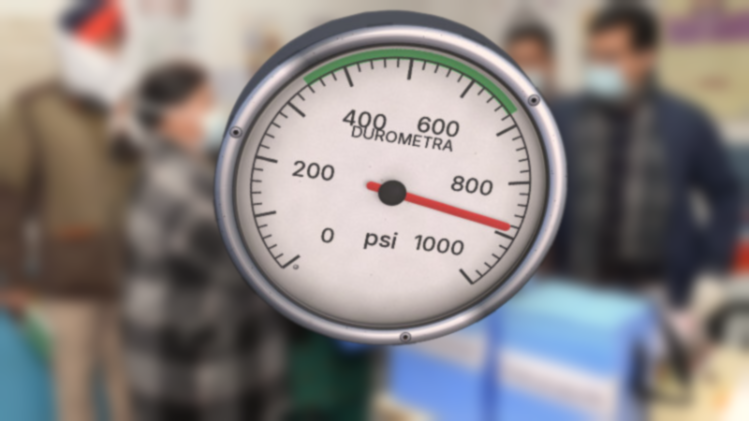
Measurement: 880 psi
